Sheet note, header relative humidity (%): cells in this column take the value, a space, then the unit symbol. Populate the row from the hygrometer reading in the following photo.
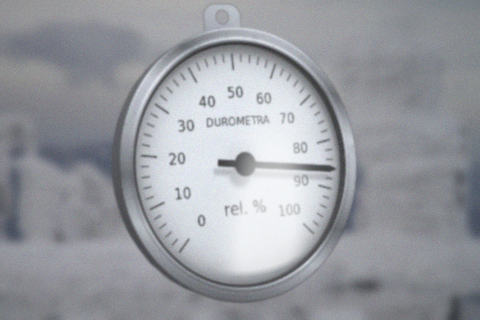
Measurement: 86 %
